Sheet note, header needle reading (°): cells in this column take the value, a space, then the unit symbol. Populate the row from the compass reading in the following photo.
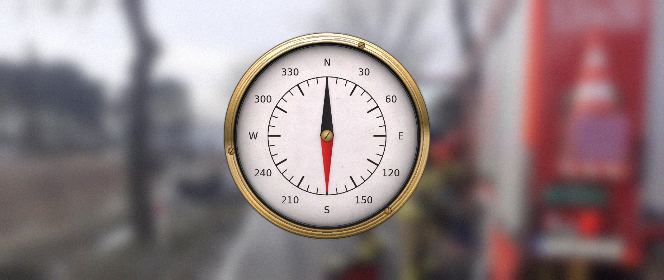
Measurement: 180 °
